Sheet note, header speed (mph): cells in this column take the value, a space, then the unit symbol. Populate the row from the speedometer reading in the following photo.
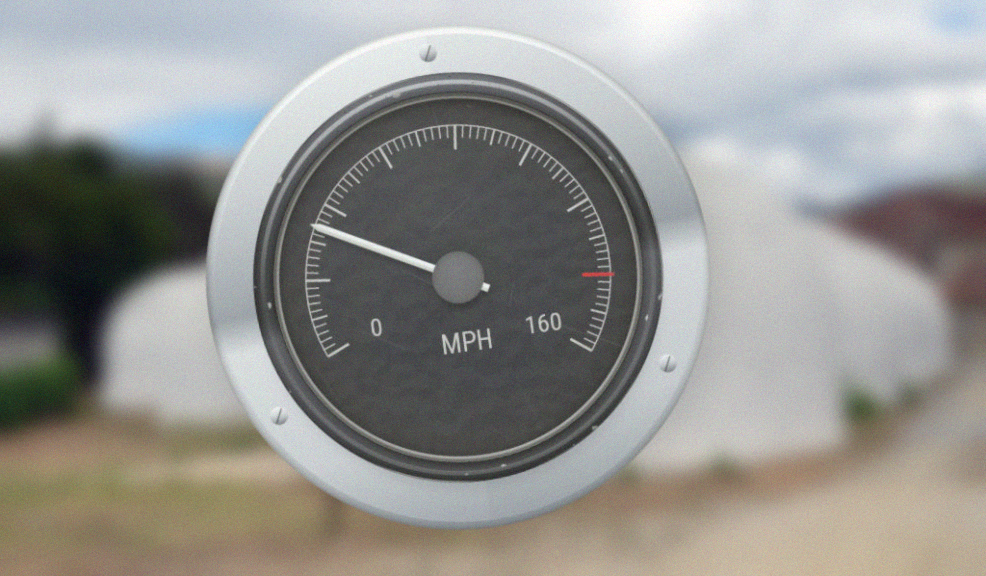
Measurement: 34 mph
